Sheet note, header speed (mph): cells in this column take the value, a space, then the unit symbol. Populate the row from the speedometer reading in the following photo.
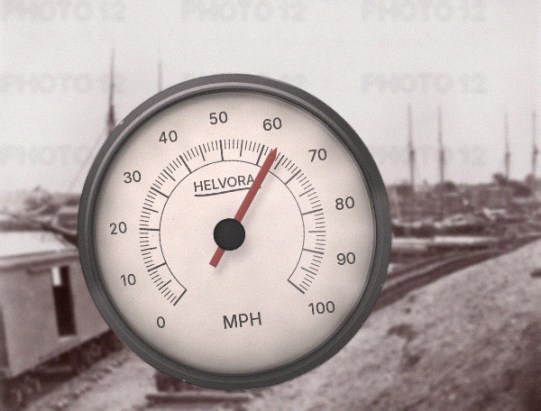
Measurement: 63 mph
